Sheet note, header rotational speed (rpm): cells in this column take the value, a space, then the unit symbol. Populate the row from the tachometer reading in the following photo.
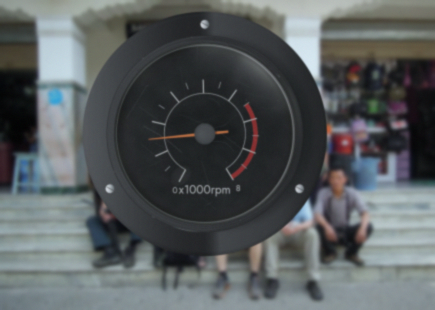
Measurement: 1500 rpm
